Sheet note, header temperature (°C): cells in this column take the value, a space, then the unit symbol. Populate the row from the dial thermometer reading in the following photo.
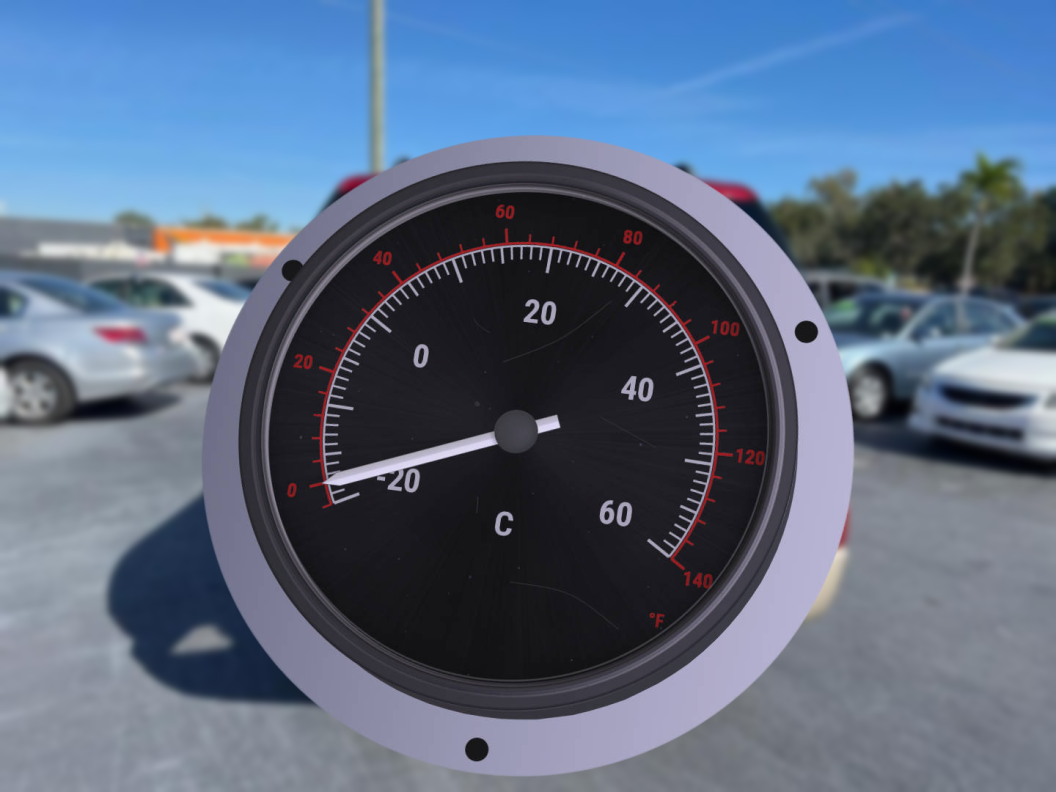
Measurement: -18 °C
